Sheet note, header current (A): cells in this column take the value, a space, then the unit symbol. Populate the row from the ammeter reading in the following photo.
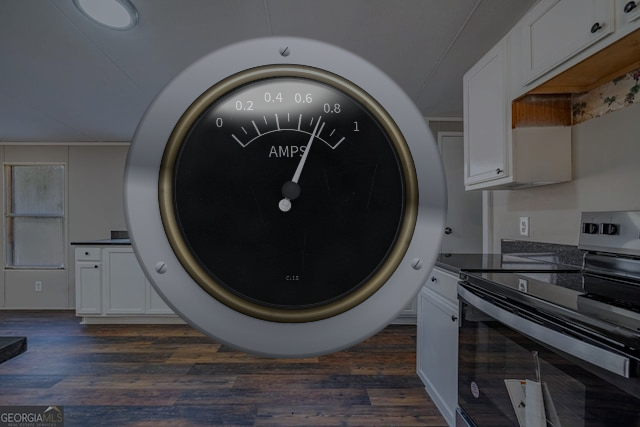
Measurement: 0.75 A
